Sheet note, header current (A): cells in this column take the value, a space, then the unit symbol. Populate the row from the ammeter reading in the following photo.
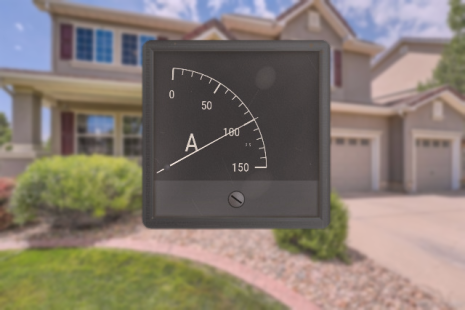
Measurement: 100 A
